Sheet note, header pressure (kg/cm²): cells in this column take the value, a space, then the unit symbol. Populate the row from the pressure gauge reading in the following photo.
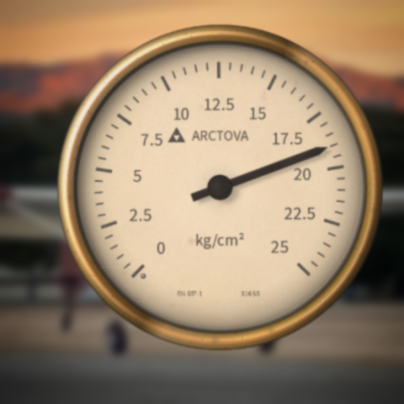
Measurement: 19 kg/cm²
